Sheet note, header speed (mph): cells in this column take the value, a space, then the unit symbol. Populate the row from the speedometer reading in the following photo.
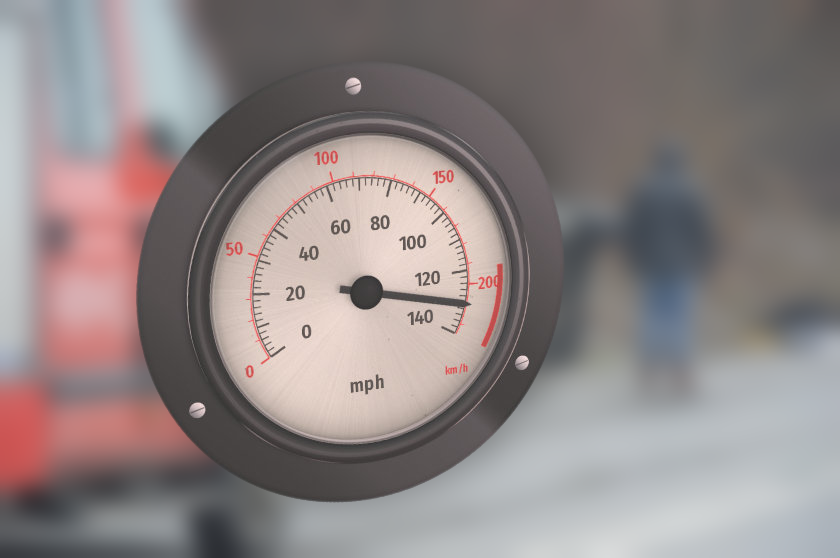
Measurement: 130 mph
